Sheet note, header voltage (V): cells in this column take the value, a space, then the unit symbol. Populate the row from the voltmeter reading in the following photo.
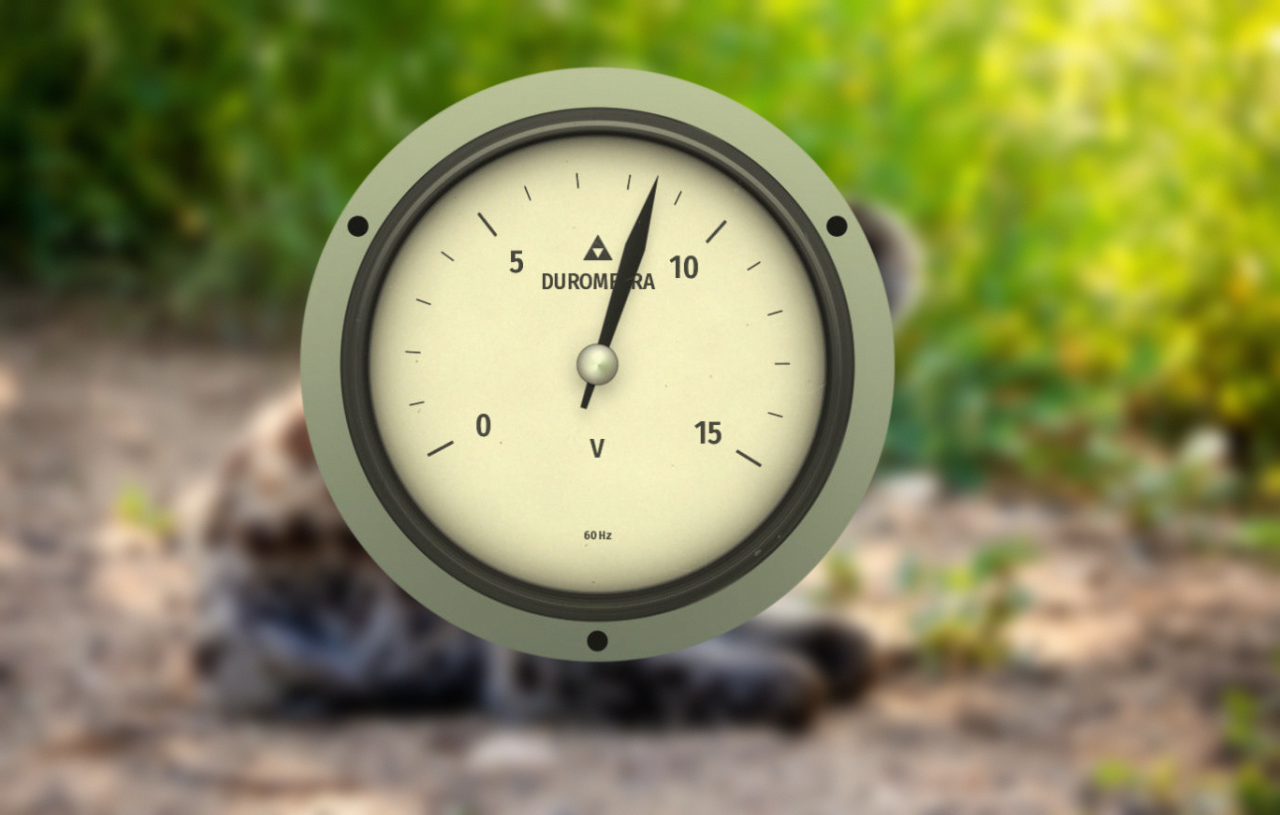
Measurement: 8.5 V
